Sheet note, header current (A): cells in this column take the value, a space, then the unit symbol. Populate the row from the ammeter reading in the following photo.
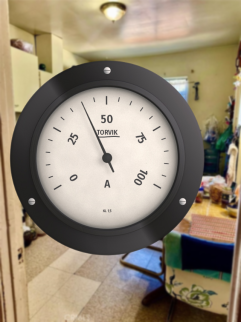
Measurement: 40 A
